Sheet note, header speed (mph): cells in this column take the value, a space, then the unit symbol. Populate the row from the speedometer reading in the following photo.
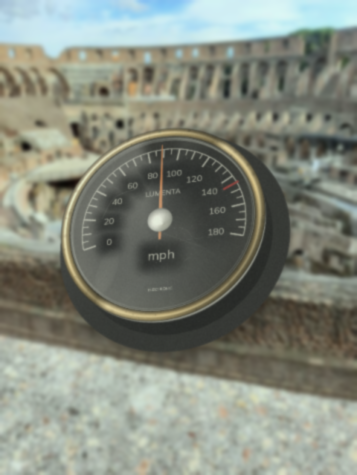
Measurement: 90 mph
